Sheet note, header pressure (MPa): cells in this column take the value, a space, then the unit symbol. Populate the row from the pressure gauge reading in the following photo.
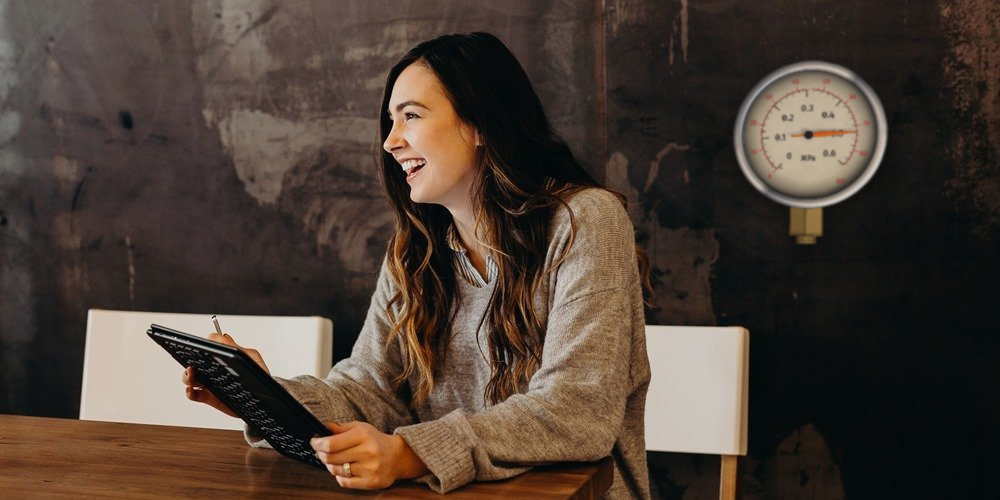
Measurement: 0.5 MPa
